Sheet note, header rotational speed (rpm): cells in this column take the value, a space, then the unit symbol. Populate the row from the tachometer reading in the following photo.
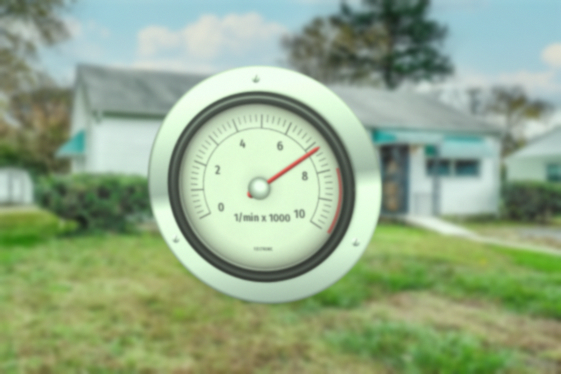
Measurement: 7200 rpm
